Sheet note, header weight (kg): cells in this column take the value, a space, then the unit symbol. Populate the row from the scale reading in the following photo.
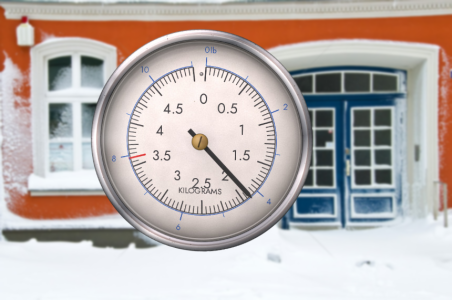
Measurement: 1.9 kg
